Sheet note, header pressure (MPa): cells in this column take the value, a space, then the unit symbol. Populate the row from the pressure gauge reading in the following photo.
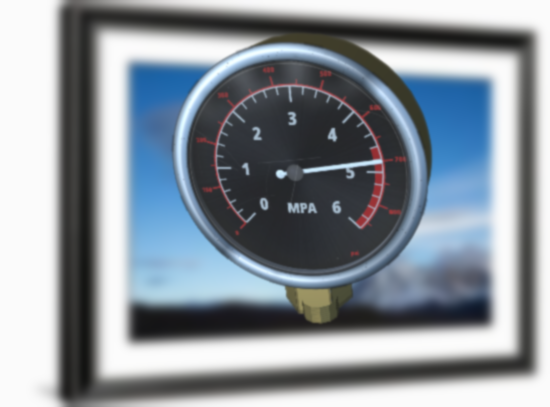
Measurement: 4.8 MPa
